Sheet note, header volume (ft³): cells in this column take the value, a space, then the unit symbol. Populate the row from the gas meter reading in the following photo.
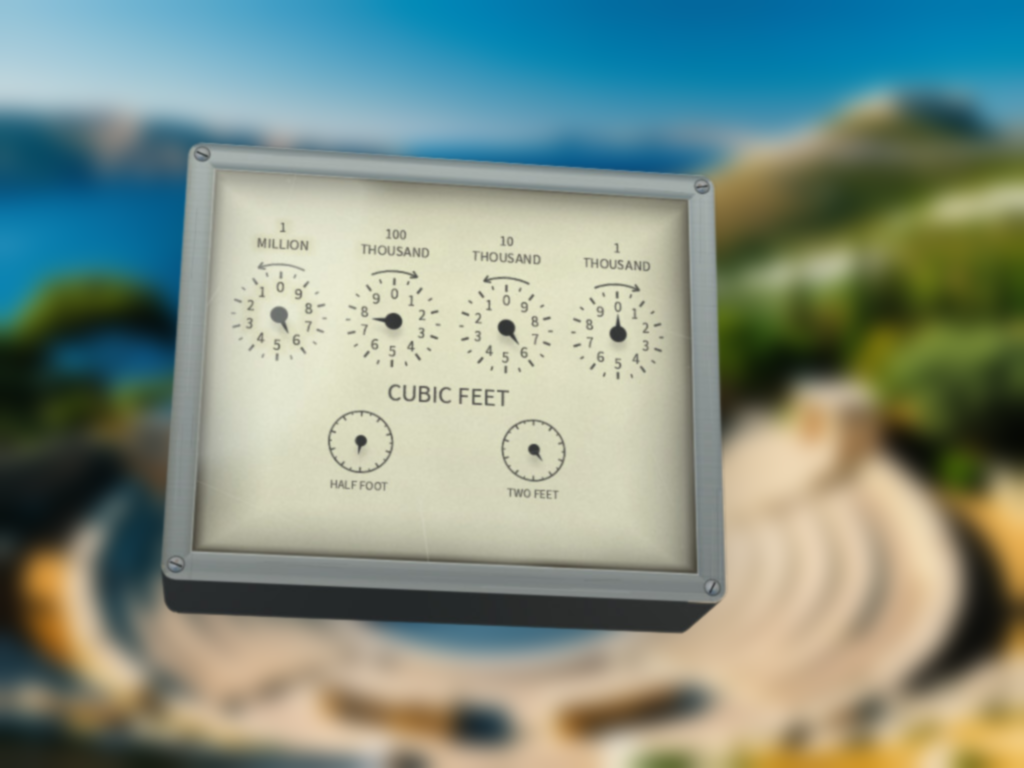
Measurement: 576000 ft³
